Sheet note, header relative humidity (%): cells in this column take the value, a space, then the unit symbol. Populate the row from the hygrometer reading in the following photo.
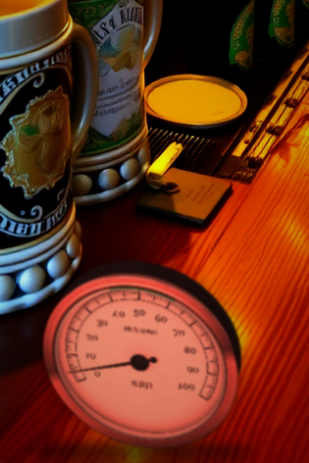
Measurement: 5 %
